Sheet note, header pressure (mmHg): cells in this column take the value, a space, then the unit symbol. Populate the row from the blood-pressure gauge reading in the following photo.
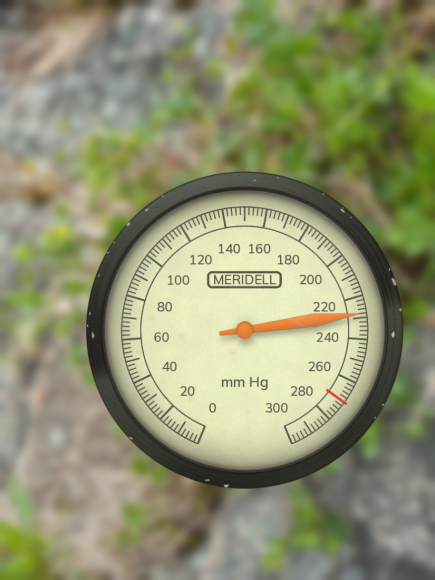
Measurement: 228 mmHg
